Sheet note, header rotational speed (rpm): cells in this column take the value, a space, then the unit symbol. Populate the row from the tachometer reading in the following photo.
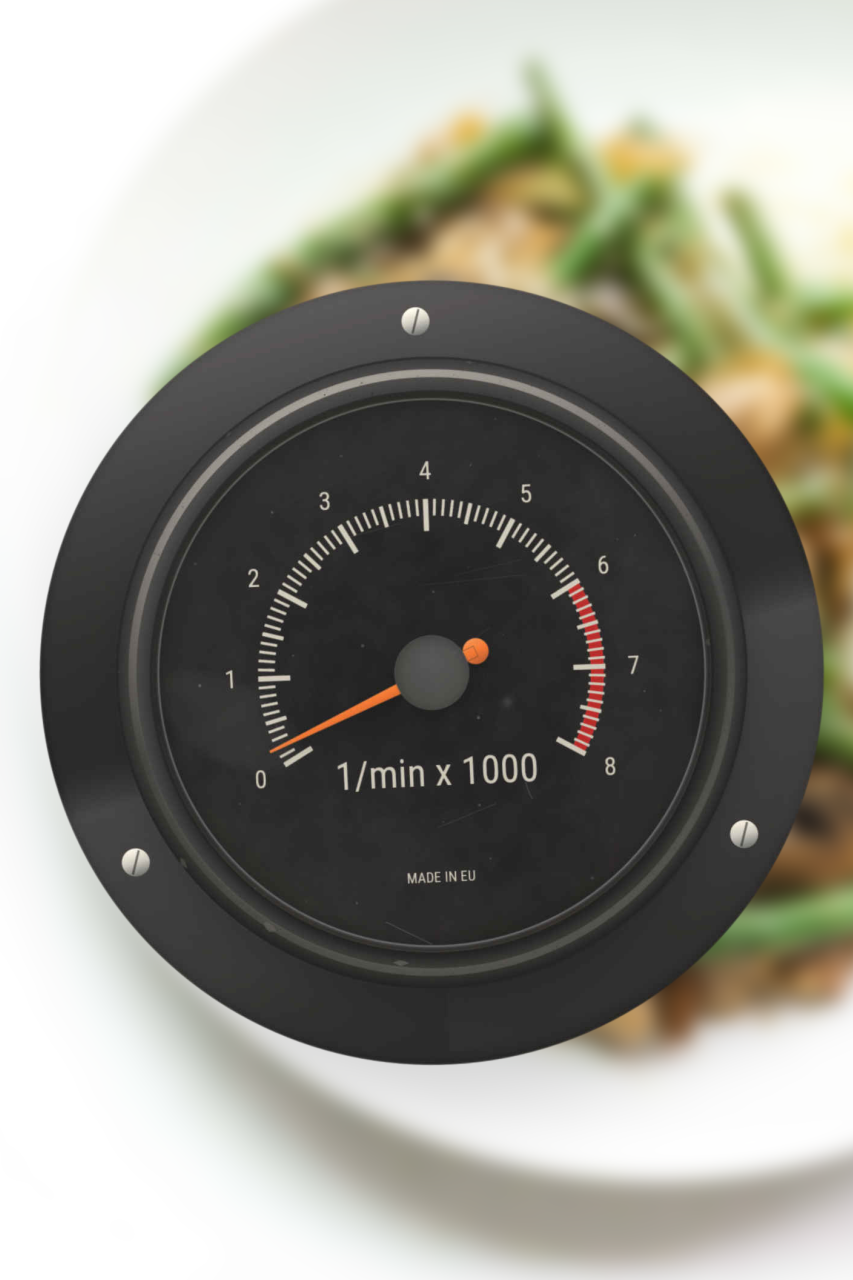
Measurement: 200 rpm
